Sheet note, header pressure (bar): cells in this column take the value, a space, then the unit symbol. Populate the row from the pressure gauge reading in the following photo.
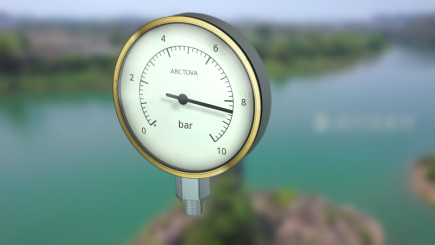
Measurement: 8.4 bar
